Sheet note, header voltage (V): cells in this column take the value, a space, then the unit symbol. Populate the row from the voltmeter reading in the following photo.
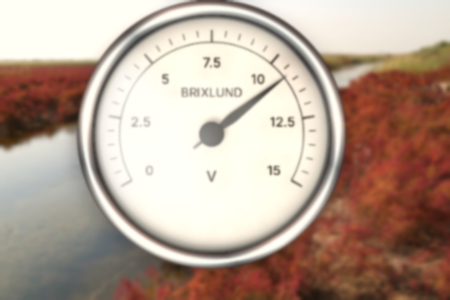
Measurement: 10.75 V
